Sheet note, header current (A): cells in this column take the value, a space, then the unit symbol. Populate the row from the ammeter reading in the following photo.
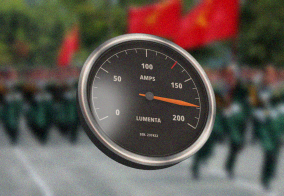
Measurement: 180 A
